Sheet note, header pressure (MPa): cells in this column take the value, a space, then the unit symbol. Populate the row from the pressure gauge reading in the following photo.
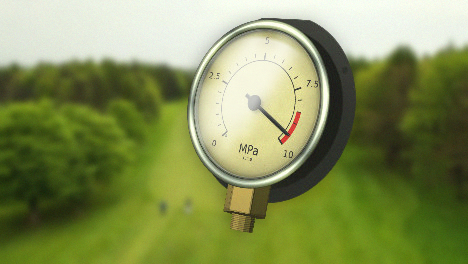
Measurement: 9.5 MPa
